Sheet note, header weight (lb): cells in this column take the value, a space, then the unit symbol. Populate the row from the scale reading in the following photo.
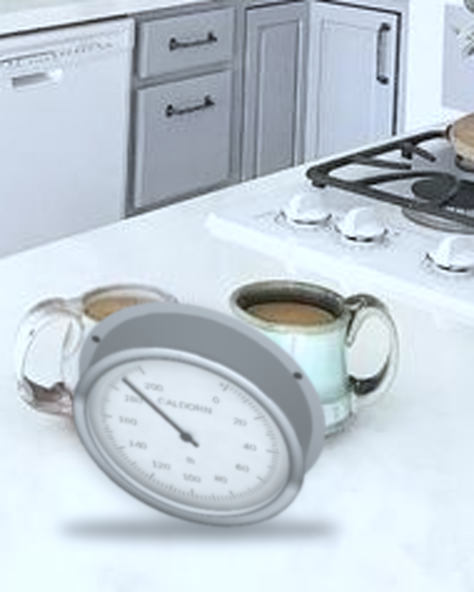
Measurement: 190 lb
